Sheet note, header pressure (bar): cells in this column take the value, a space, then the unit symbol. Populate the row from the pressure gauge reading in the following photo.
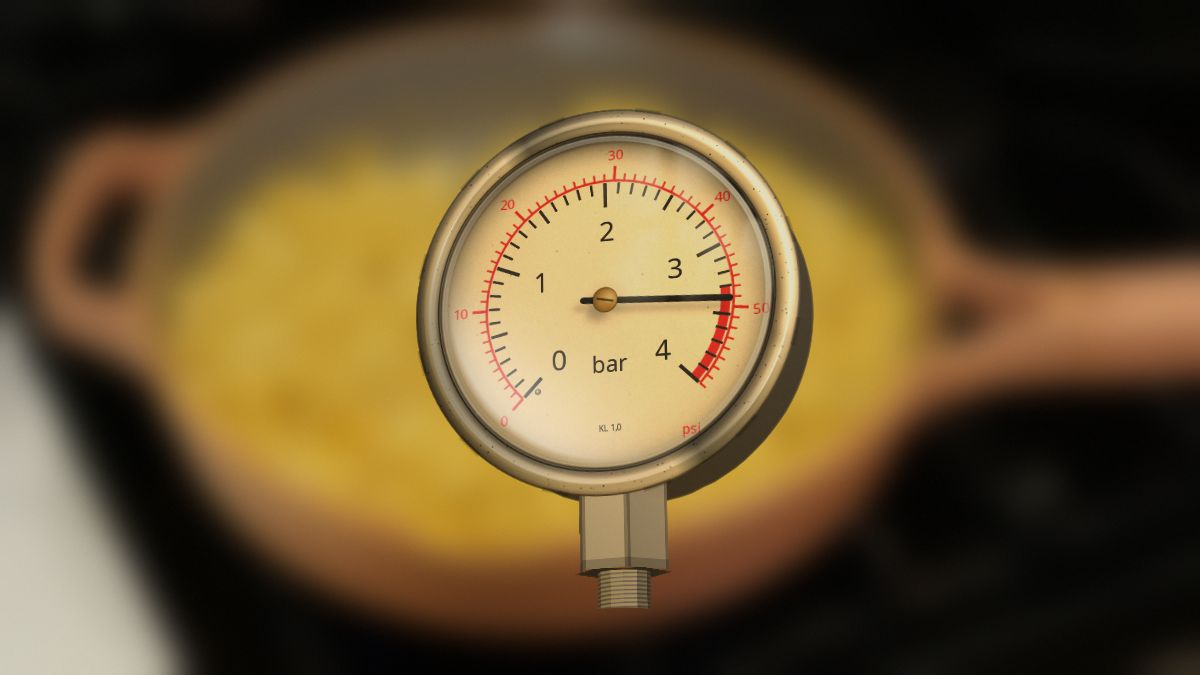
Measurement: 3.4 bar
